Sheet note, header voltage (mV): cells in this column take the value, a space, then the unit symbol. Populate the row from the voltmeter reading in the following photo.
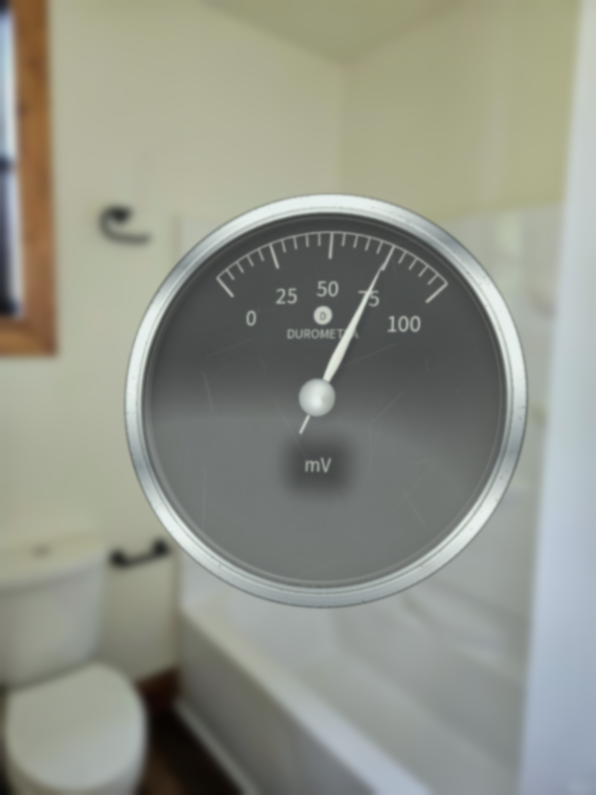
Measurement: 75 mV
